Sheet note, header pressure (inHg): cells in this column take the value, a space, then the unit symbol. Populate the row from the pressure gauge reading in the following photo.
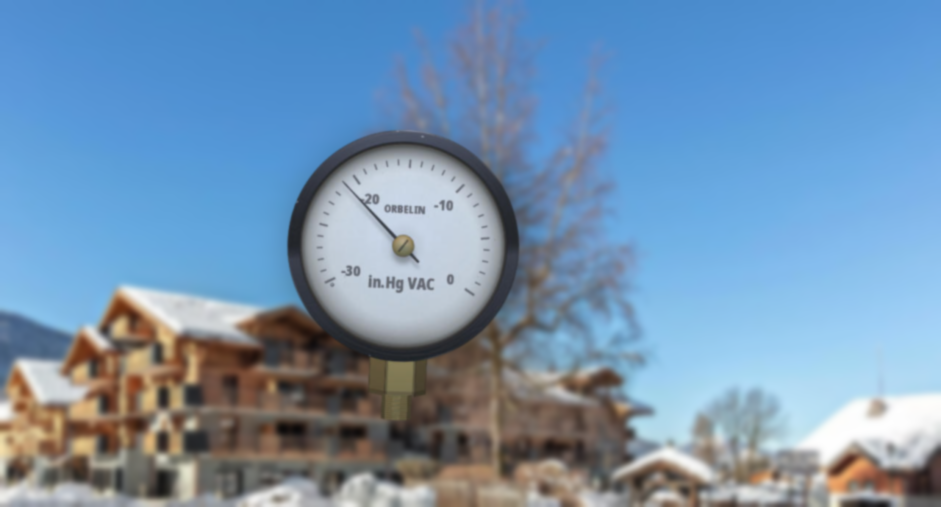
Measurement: -21 inHg
